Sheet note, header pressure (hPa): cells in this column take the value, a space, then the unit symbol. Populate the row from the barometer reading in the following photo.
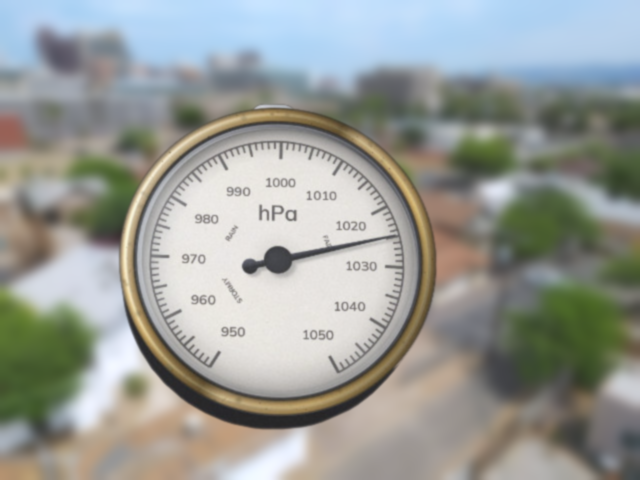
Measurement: 1025 hPa
